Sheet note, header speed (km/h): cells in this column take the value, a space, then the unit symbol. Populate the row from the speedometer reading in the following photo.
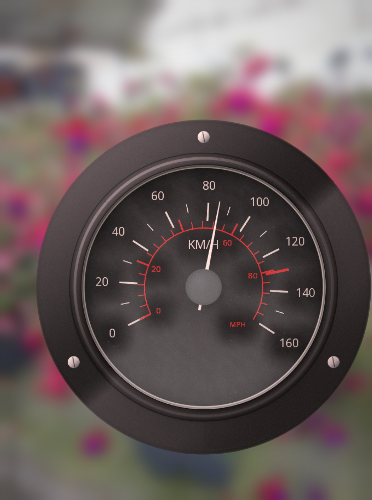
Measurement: 85 km/h
